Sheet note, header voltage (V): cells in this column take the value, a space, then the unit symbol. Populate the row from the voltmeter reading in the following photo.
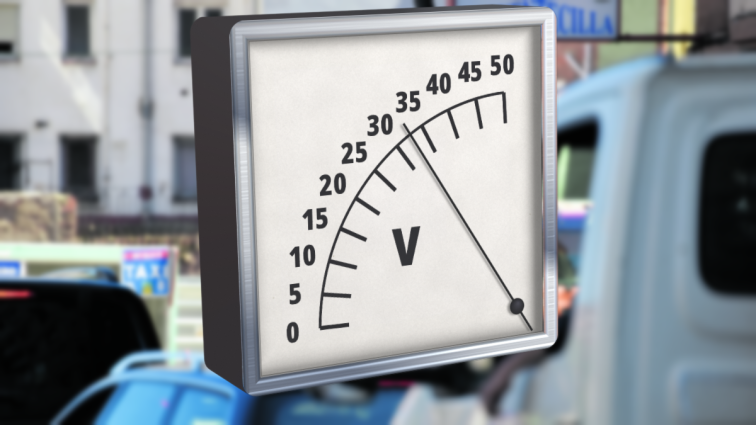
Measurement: 32.5 V
